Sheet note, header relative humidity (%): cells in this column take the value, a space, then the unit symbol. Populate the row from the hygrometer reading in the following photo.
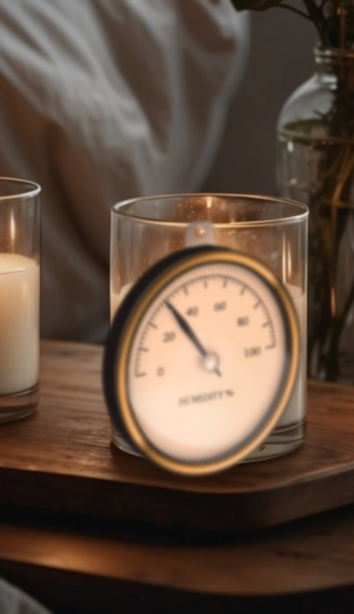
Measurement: 30 %
